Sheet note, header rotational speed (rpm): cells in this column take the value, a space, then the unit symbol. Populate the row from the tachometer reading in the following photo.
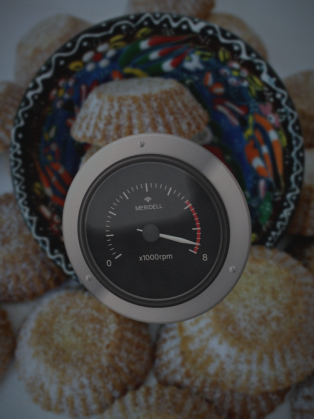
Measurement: 7600 rpm
